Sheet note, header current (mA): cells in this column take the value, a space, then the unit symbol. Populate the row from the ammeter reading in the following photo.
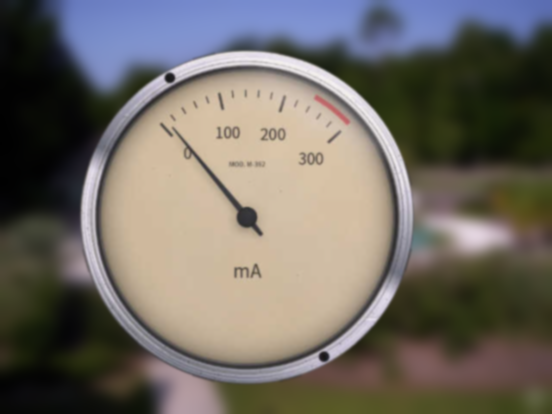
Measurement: 10 mA
